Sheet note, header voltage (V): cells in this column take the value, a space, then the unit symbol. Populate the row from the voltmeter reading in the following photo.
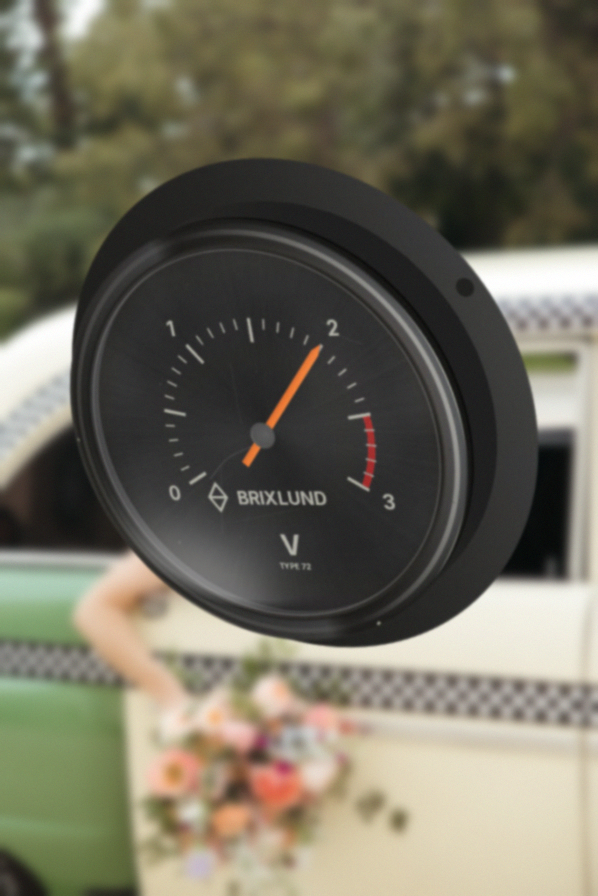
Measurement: 2 V
